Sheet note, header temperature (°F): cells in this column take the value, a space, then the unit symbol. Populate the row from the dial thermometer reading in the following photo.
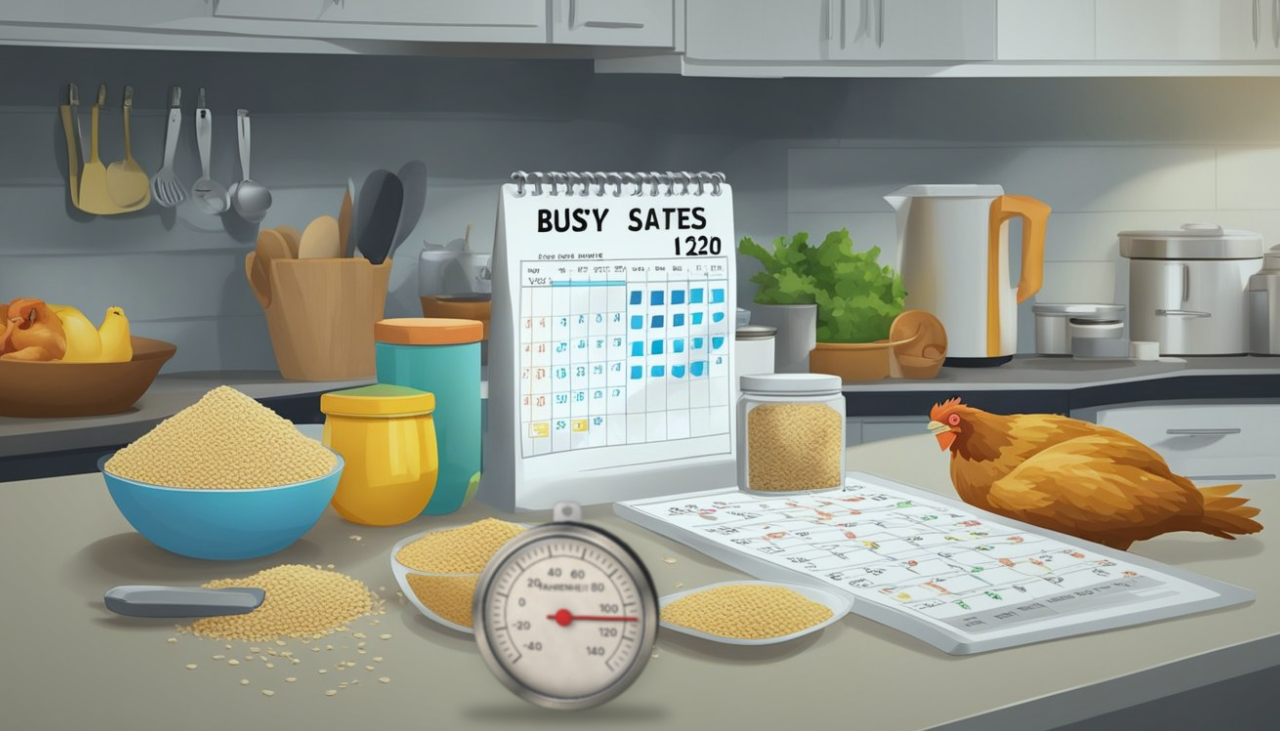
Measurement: 108 °F
